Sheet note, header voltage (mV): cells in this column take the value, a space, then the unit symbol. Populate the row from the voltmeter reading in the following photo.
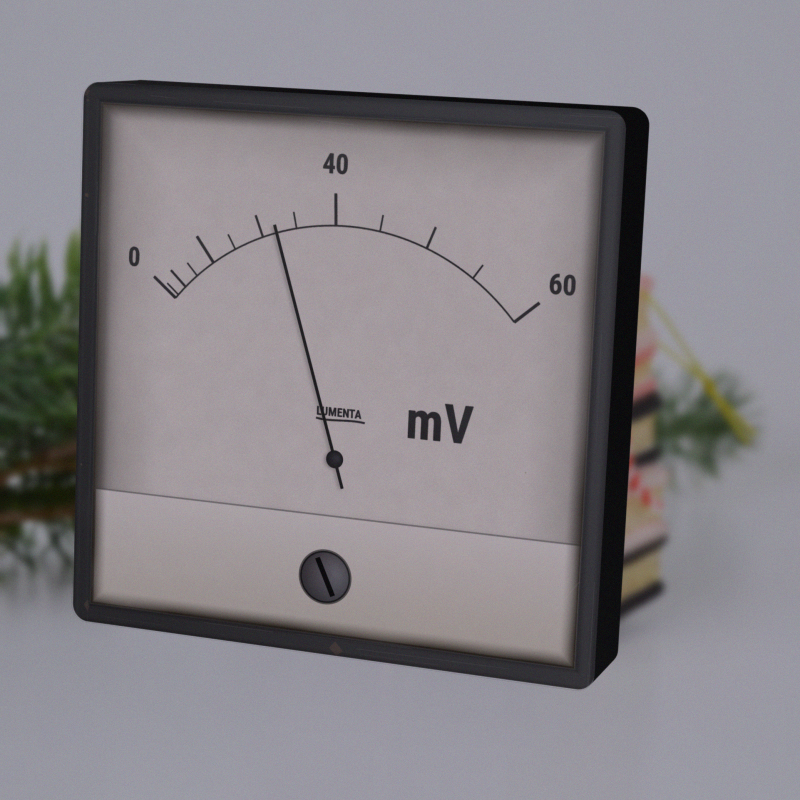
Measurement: 32.5 mV
